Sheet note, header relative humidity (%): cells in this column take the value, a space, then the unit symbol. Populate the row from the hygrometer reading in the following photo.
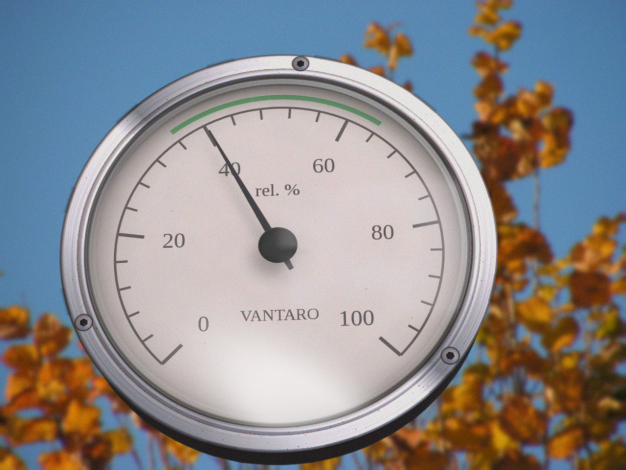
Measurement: 40 %
